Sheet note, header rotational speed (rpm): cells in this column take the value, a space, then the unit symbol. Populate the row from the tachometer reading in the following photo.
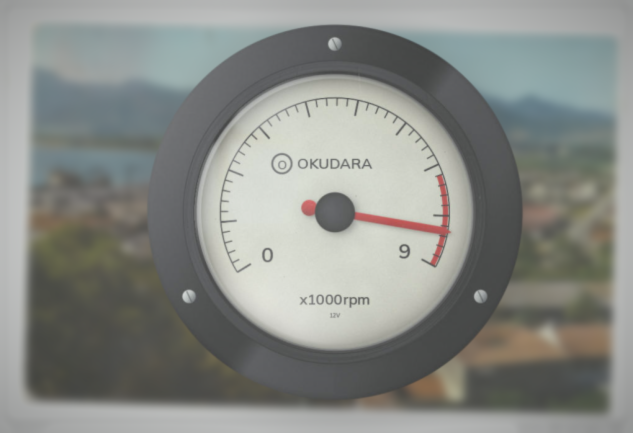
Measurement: 8300 rpm
